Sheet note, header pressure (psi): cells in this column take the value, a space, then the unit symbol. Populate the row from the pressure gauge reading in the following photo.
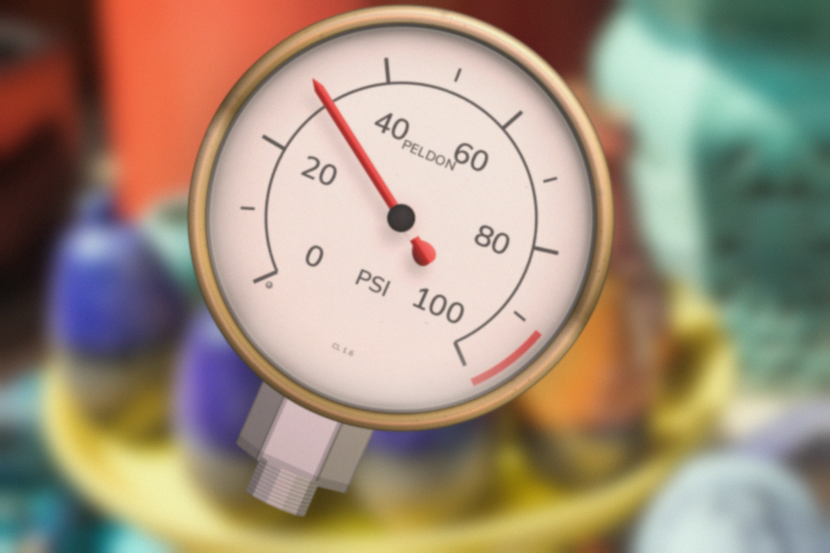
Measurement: 30 psi
